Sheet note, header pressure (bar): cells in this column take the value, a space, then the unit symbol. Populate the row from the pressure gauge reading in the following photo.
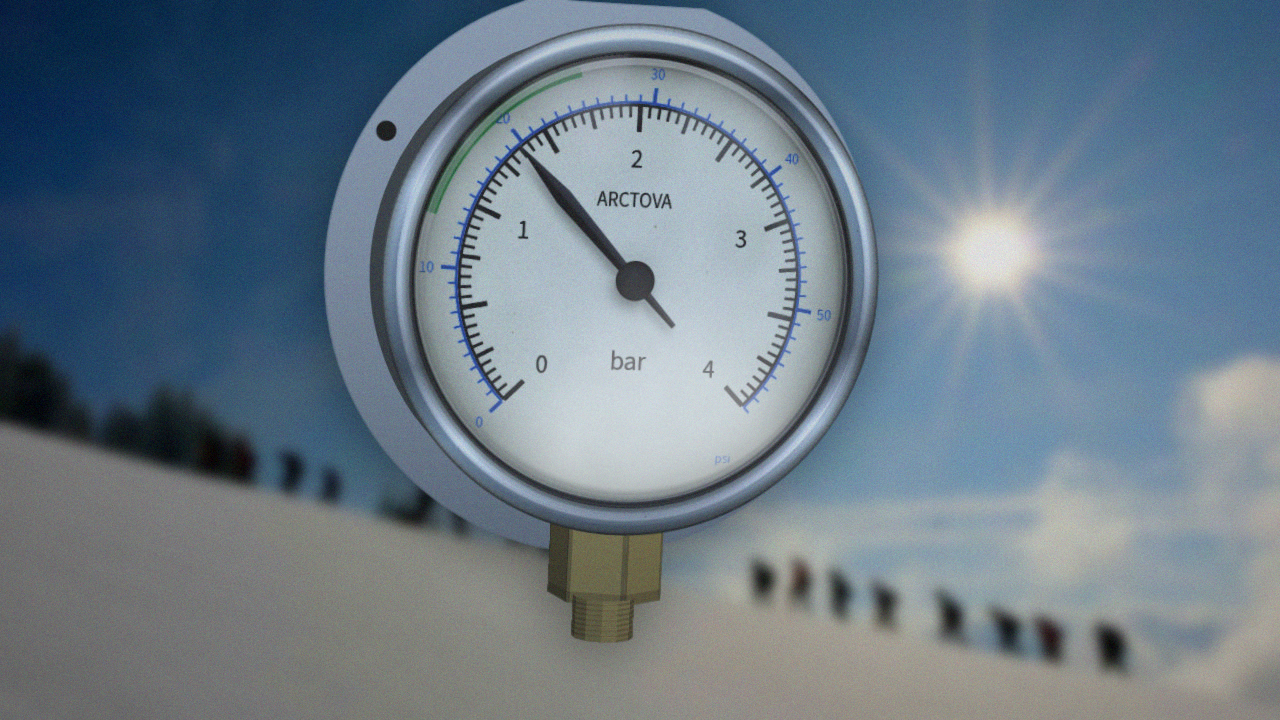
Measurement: 1.35 bar
